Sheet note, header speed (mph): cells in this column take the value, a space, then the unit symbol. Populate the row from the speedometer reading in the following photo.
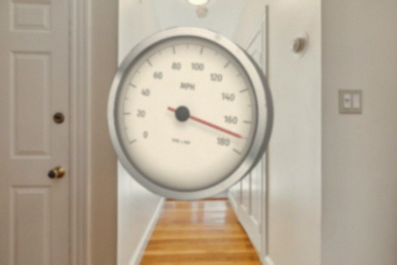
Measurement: 170 mph
